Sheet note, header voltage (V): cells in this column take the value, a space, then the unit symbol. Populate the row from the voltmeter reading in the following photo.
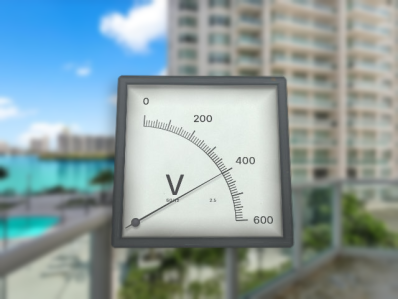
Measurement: 400 V
